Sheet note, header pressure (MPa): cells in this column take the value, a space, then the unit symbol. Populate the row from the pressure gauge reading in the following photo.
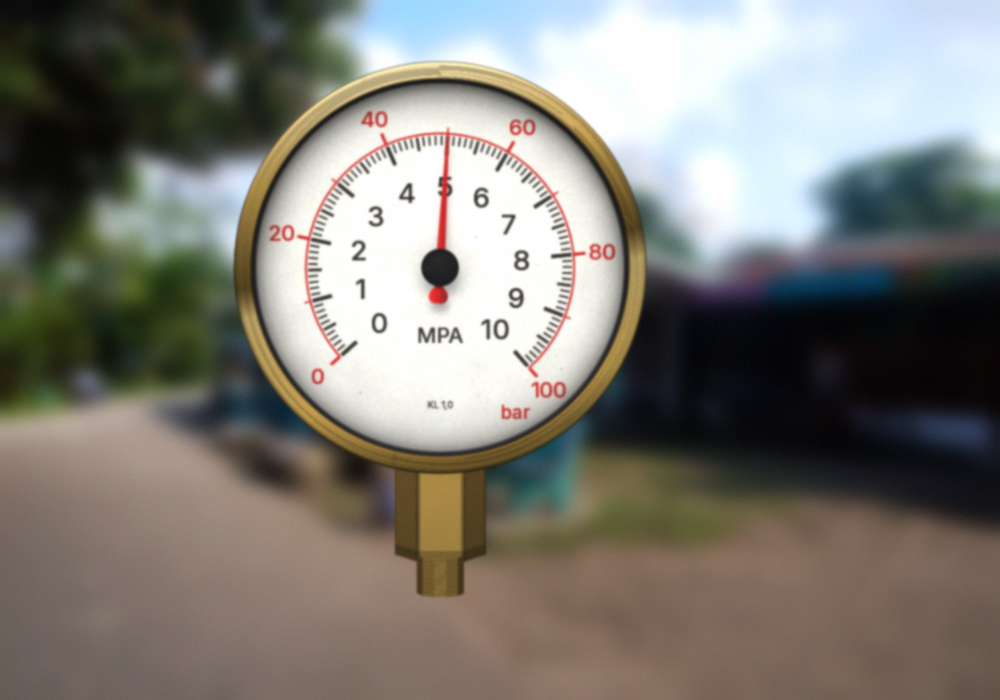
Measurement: 5 MPa
